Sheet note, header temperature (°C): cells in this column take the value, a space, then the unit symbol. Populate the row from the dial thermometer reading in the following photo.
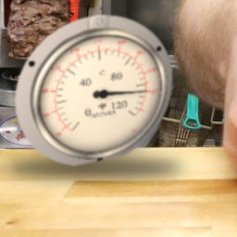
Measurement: 104 °C
